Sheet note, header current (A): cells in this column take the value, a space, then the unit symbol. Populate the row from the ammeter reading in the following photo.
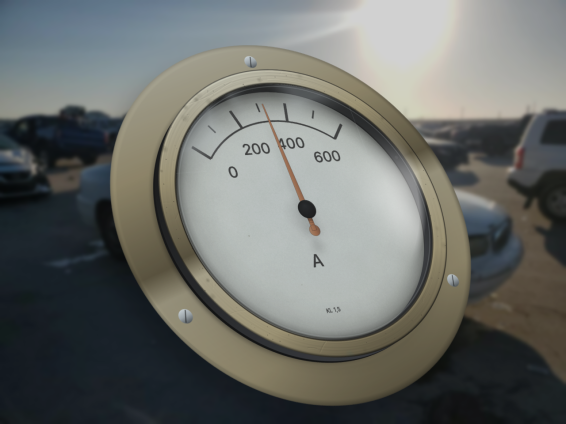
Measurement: 300 A
